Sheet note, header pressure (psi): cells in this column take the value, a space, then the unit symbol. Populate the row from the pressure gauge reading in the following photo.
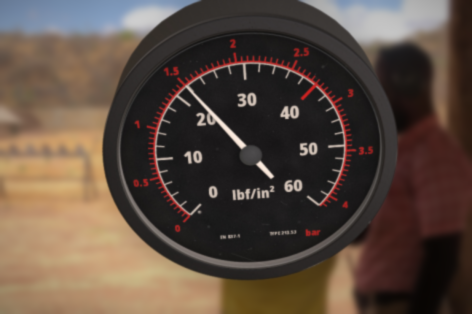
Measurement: 22 psi
